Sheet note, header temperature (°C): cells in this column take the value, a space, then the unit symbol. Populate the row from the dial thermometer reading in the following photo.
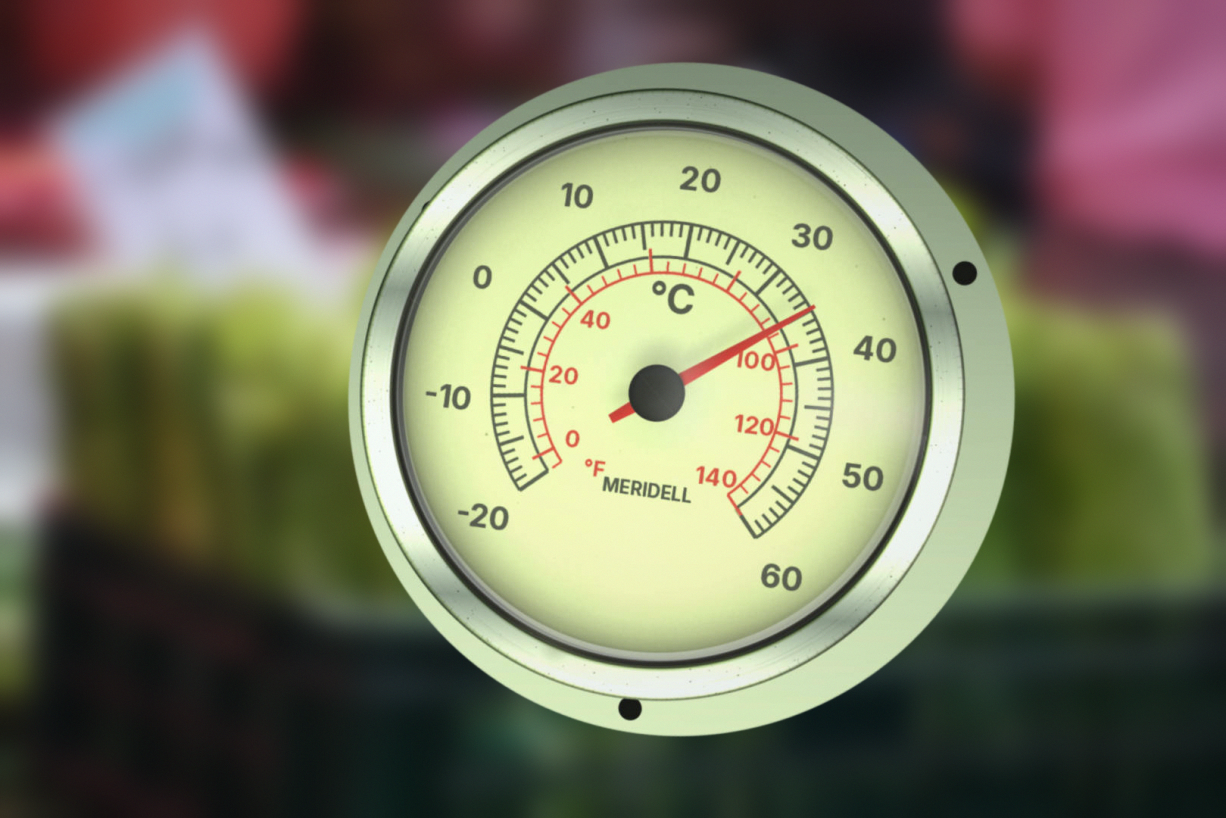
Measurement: 35 °C
